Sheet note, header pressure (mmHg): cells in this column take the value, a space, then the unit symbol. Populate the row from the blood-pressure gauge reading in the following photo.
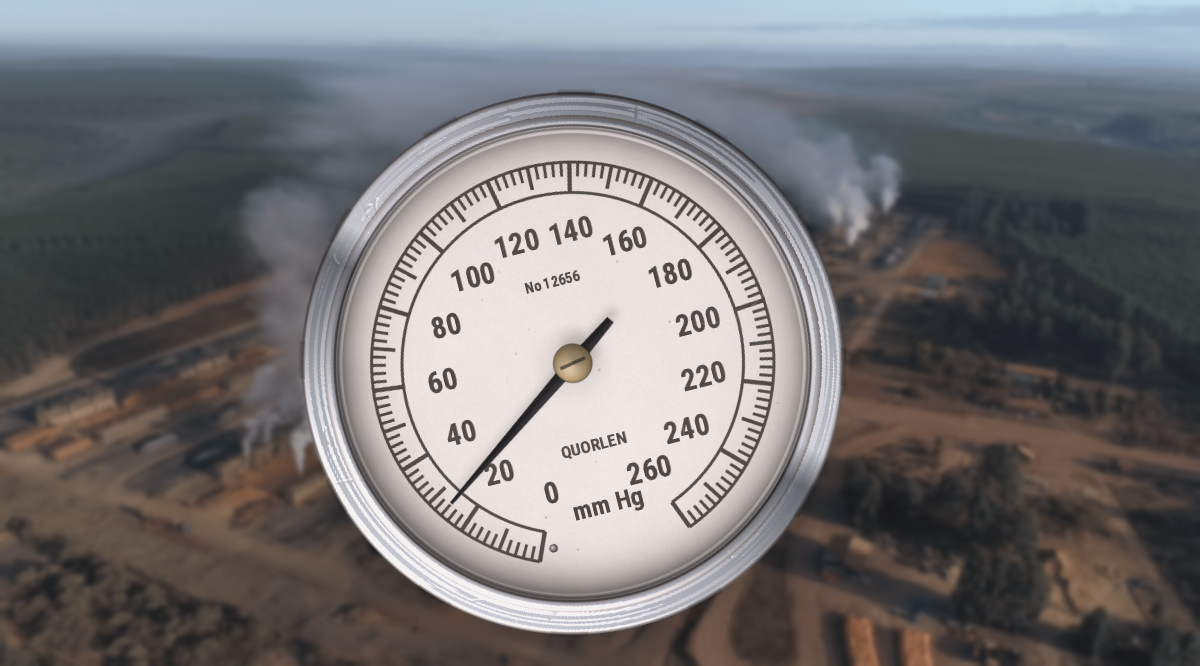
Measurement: 26 mmHg
